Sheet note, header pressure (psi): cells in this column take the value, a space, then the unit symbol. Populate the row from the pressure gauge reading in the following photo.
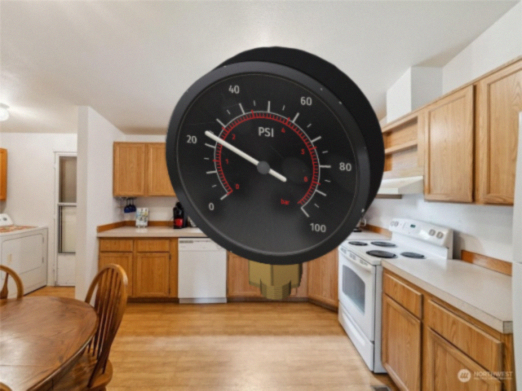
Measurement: 25 psi
